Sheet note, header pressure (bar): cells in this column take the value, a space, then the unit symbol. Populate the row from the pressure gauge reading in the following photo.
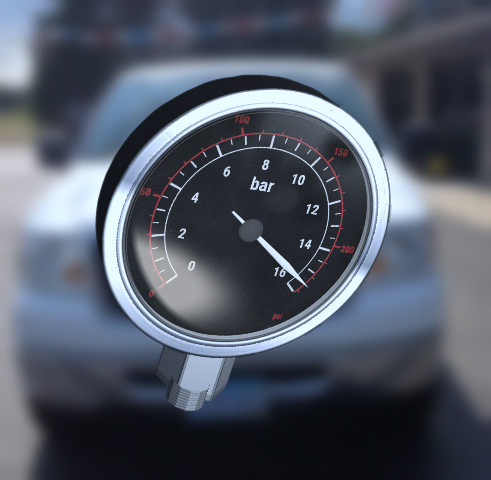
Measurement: 15.5 bar
